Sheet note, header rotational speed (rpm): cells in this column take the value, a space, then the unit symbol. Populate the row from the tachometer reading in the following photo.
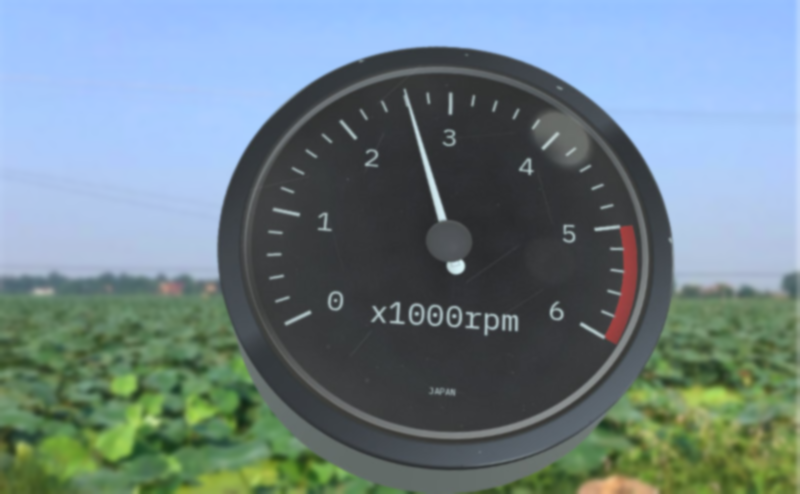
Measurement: 2600 rpm
